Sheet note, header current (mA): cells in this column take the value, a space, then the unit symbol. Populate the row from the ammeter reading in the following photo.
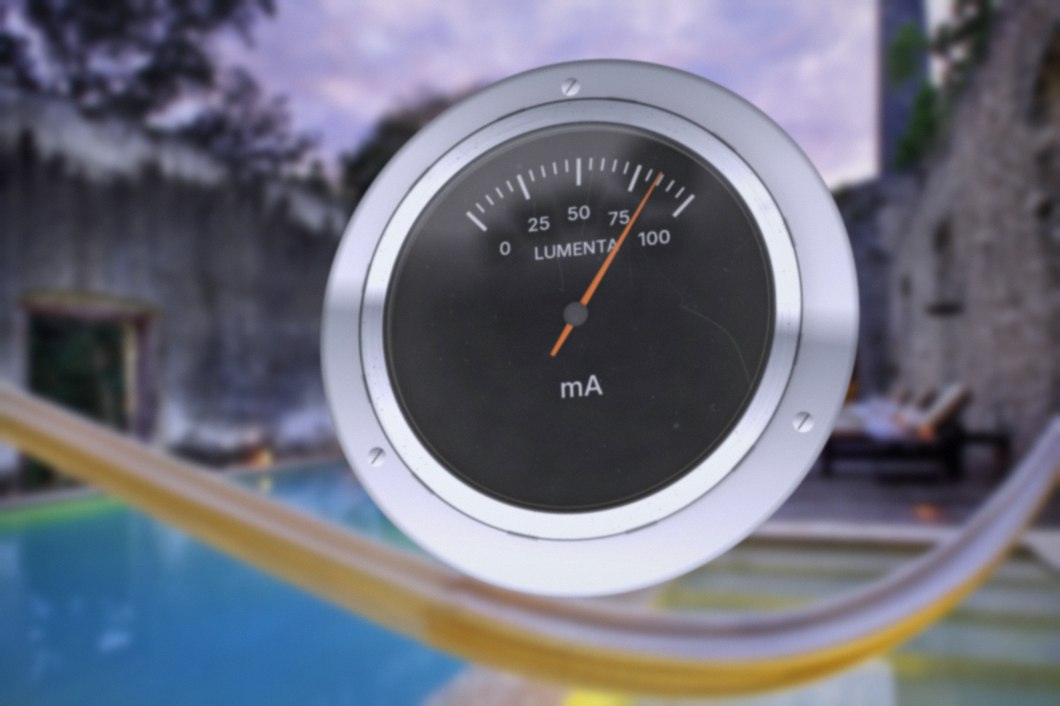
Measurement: 85 mA
